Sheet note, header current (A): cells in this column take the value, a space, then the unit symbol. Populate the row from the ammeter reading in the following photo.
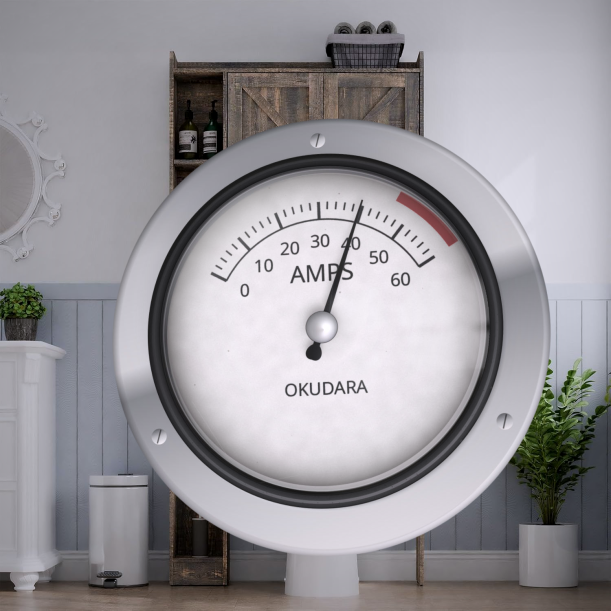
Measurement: 40 A
